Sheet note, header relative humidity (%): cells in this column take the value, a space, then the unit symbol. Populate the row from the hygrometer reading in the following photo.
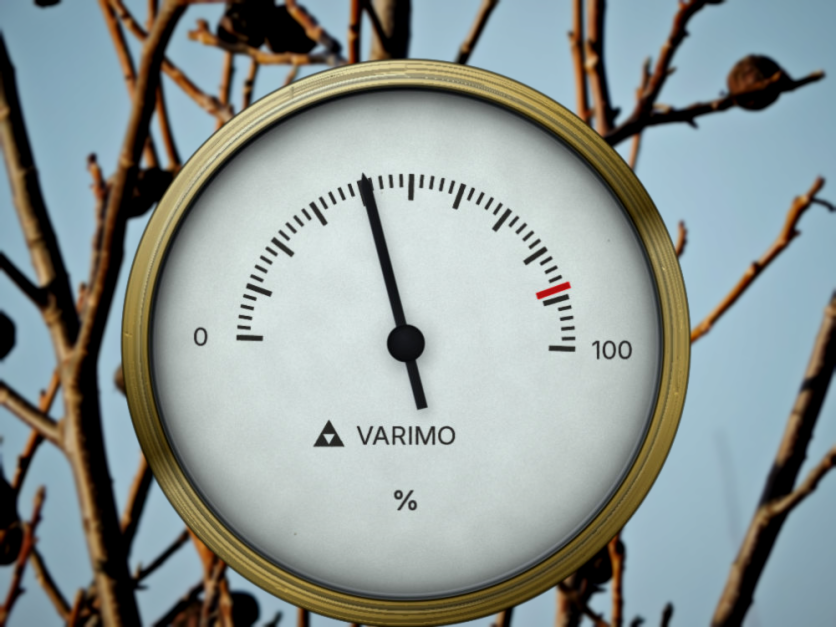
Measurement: 41 %
